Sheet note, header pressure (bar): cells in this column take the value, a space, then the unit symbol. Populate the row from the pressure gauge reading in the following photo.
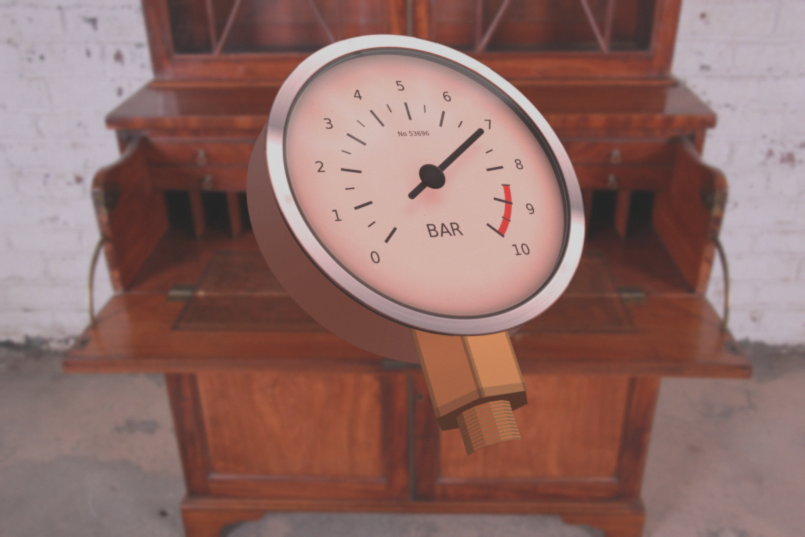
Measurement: 7 bar
